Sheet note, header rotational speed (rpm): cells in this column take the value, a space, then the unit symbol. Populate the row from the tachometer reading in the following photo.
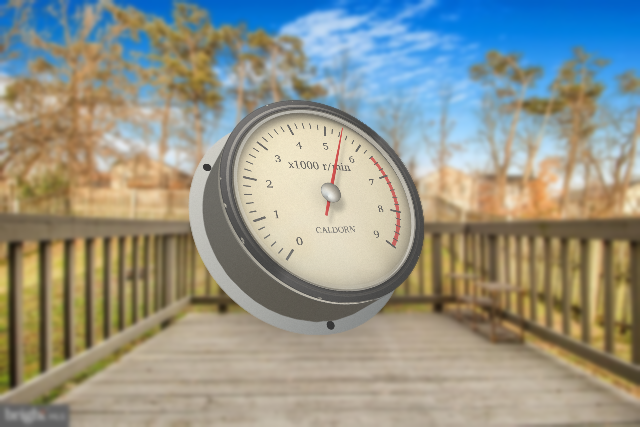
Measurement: 5400 rpm
